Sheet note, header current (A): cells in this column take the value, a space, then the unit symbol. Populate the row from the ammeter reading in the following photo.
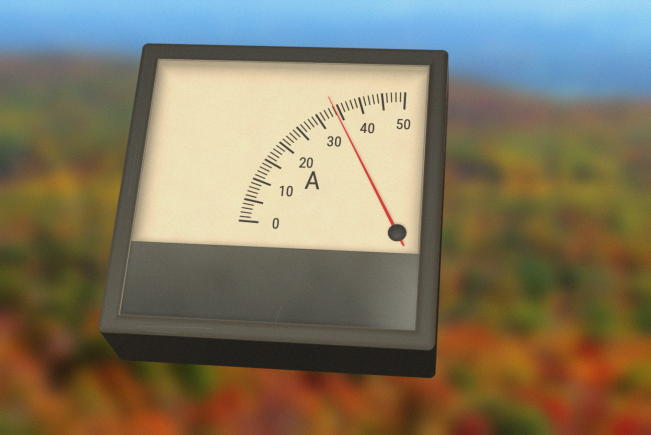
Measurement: 34 A
